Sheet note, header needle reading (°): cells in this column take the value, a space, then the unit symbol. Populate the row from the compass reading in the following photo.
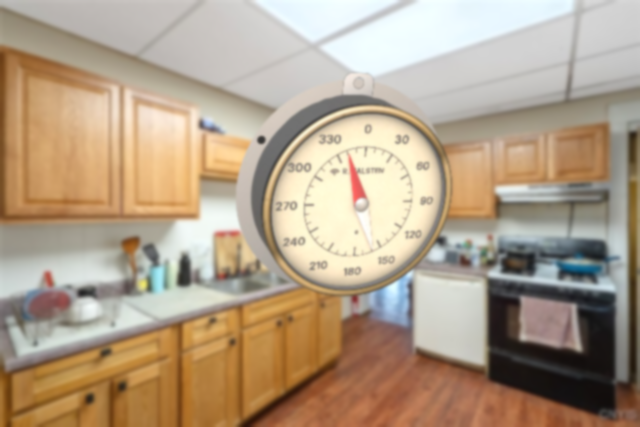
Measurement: 340 °
